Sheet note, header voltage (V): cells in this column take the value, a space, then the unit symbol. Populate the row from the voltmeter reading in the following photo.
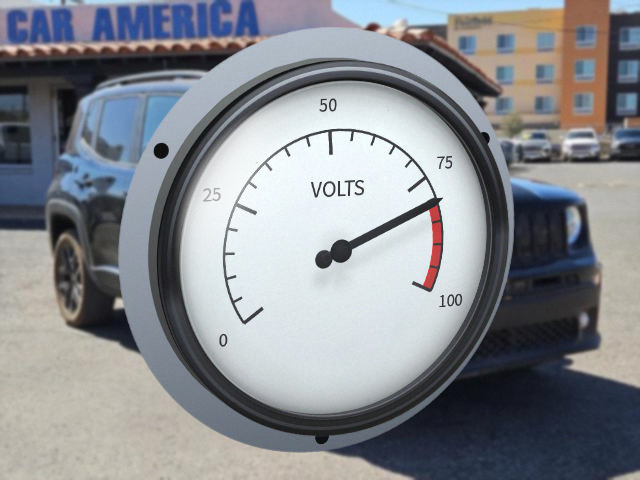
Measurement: 80 V
